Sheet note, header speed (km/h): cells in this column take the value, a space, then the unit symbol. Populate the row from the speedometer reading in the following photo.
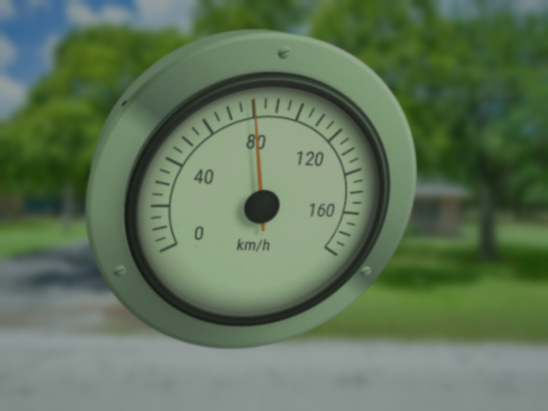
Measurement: 80 km/h
